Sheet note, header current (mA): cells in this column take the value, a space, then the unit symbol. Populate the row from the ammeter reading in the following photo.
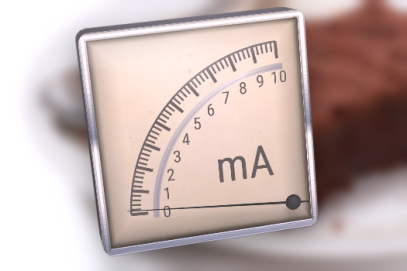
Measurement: 0.2 mA
